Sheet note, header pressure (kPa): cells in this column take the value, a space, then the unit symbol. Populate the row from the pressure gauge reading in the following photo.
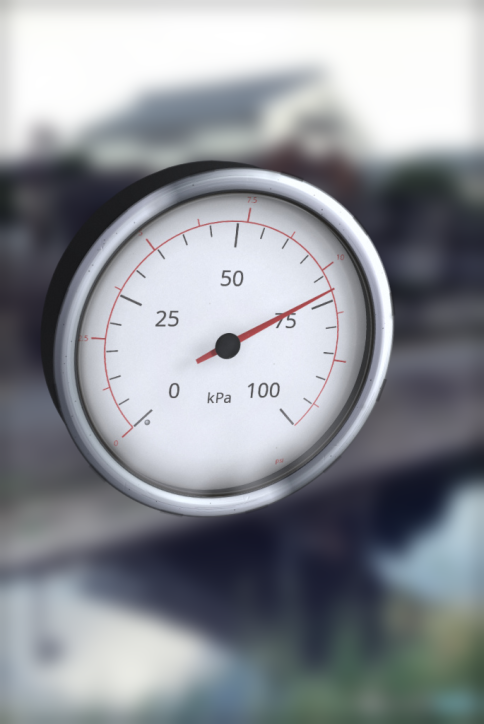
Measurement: 72.5 kPa
